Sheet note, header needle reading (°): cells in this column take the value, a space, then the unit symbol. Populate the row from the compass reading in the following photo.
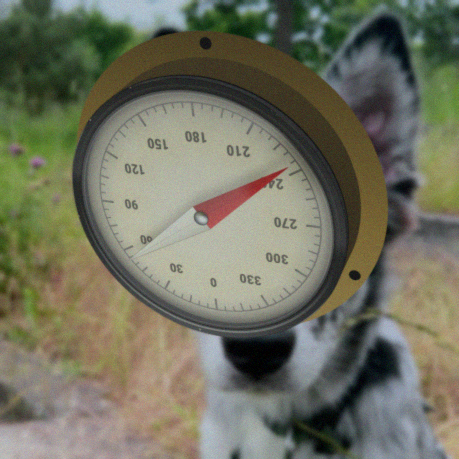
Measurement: 235 °
